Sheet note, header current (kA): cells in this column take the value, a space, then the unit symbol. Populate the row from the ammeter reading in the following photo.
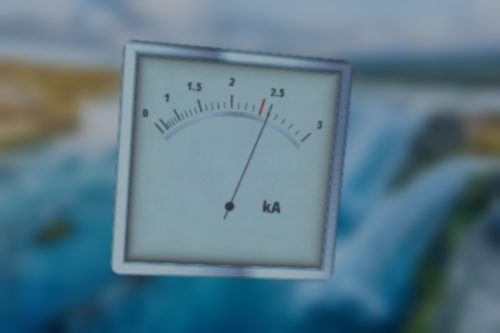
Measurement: 2.5 kA
